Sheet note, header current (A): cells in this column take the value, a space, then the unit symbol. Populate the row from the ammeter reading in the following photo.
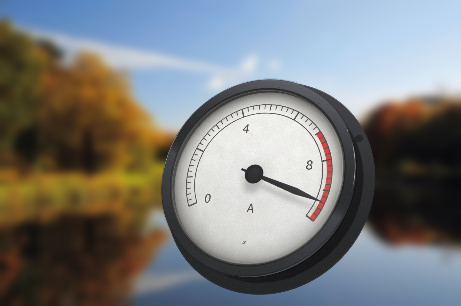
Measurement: 9.4 A
